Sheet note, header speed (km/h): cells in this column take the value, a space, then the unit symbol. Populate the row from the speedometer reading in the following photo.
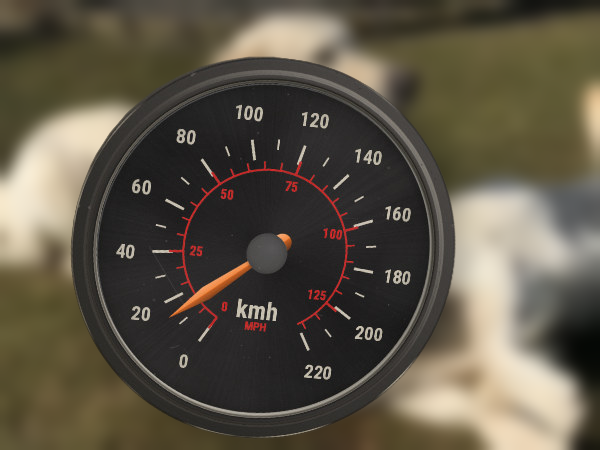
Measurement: 15 km/h
